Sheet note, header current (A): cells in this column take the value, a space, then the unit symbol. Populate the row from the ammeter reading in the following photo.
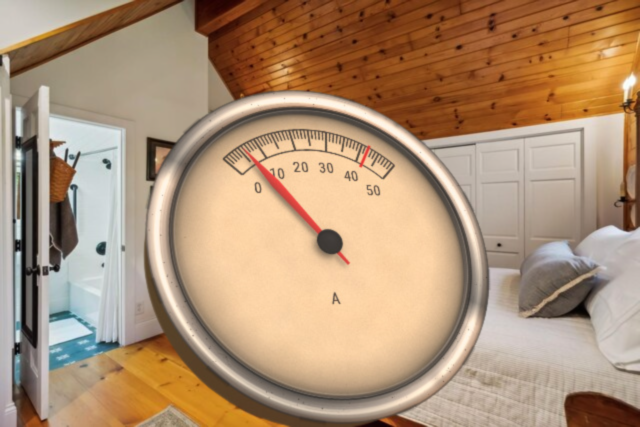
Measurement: 5 A
